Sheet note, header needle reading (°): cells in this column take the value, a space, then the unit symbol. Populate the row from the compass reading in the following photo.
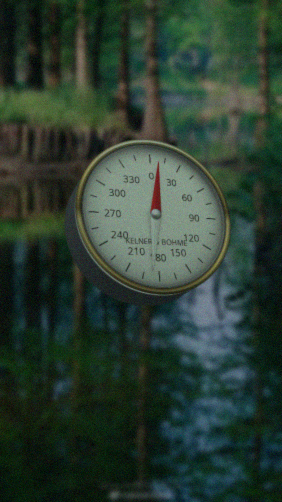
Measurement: 7.5 °
